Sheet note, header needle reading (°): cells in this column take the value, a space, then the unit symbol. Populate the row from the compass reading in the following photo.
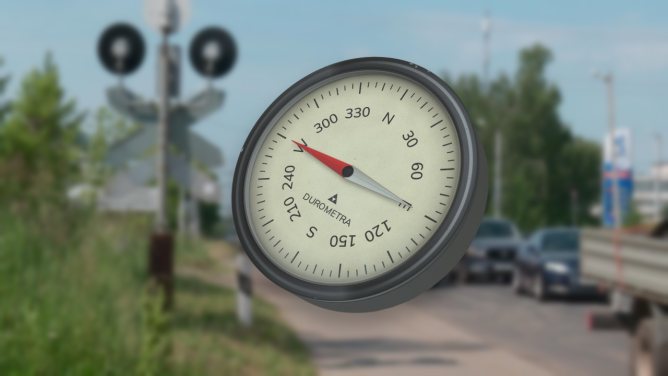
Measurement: 270 °
